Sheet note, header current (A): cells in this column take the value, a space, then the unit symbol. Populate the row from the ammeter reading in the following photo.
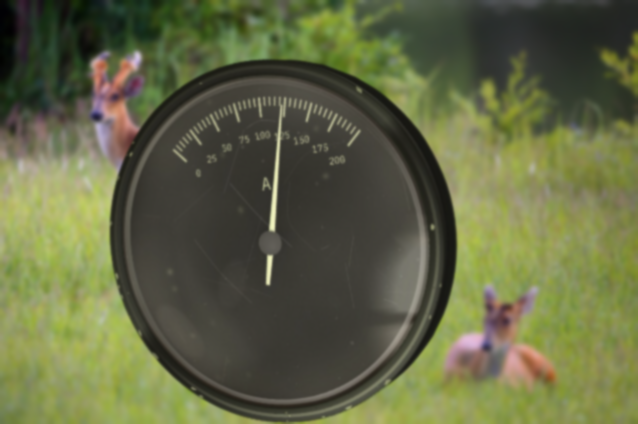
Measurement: 125 A
